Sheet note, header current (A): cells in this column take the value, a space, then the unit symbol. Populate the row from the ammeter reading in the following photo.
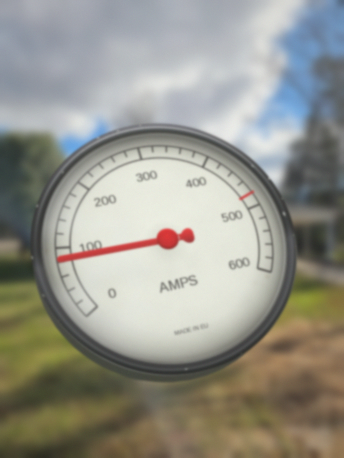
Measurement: 80 A
